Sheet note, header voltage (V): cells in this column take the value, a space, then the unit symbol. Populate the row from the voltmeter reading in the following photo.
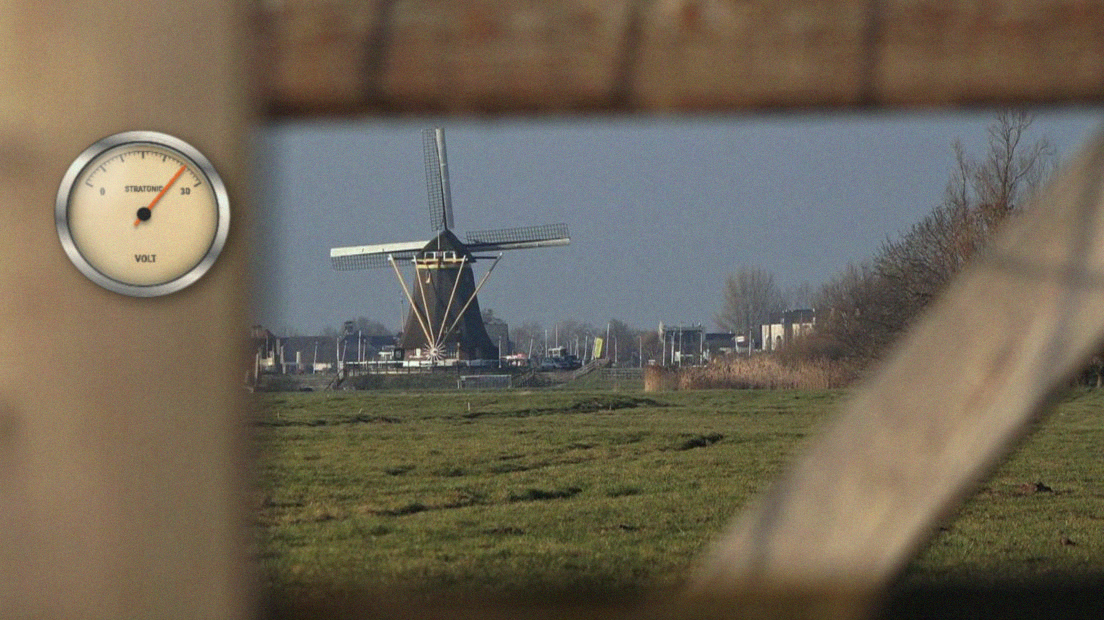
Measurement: 25 V
